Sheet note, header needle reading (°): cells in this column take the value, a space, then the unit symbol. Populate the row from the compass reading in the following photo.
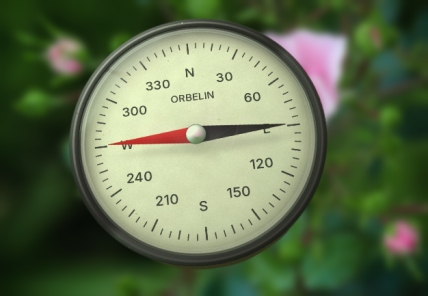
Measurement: 270 °
